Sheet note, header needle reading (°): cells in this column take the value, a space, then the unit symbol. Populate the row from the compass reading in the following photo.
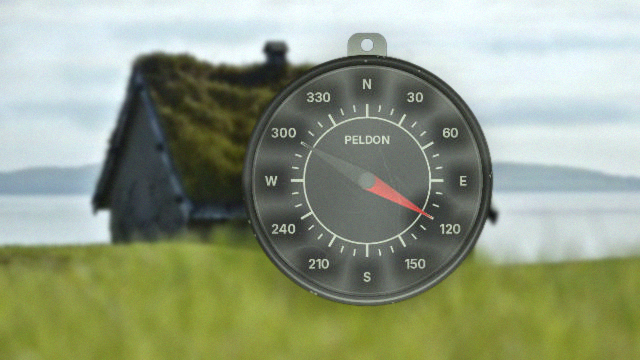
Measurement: 120 °
